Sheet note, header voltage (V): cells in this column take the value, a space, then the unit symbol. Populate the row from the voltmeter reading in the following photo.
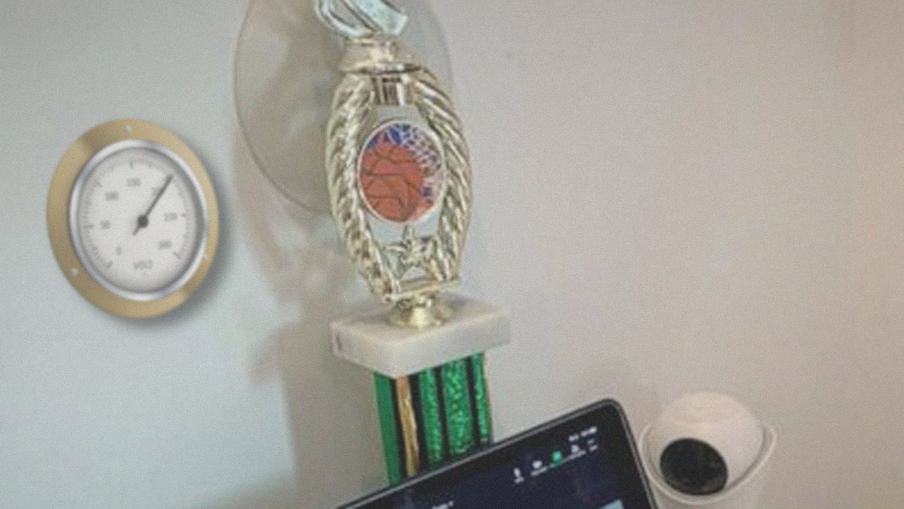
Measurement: 200 V
